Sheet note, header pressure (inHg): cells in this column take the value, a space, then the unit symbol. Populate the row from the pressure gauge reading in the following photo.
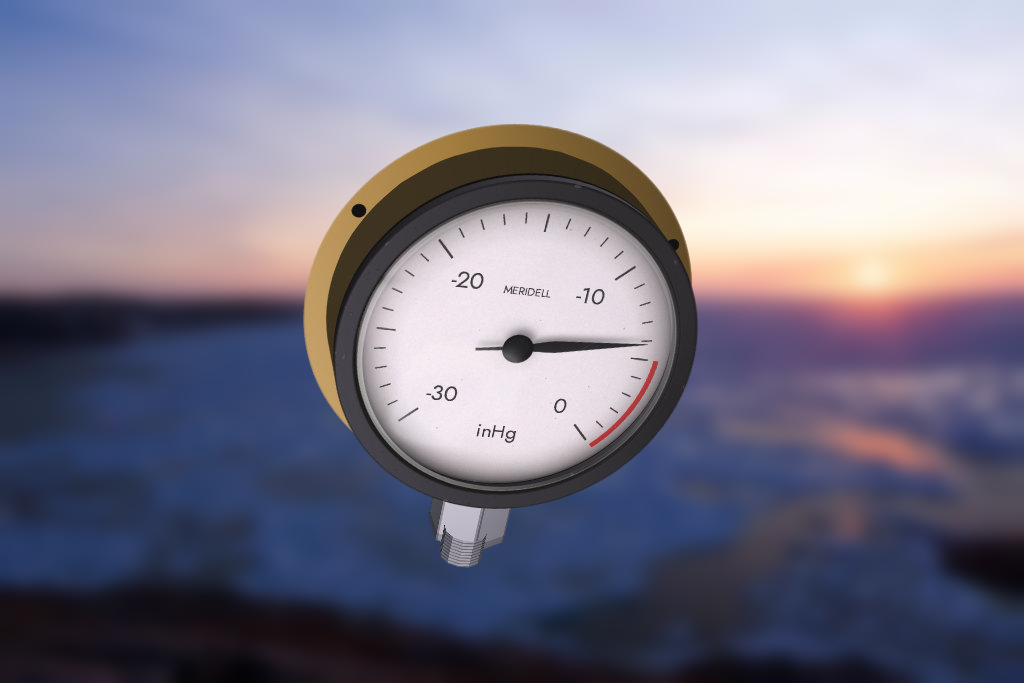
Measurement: -6 inHg
